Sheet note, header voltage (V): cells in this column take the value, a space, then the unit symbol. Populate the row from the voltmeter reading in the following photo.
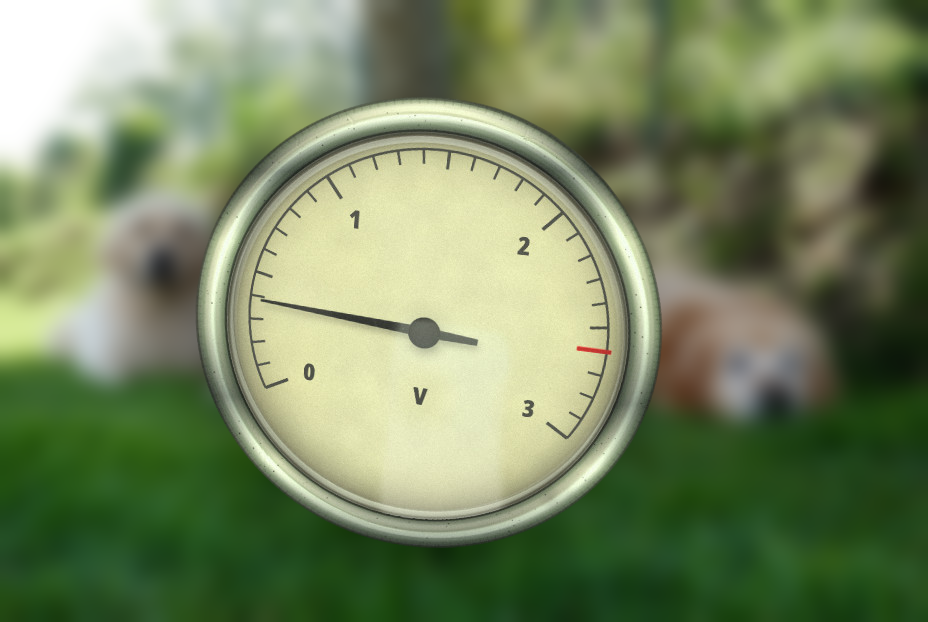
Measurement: 0.4 V
